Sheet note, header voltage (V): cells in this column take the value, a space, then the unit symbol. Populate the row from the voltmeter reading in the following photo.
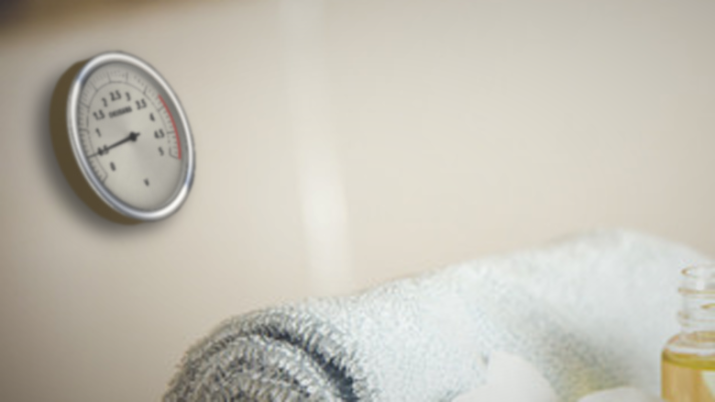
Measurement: 0.5 V
